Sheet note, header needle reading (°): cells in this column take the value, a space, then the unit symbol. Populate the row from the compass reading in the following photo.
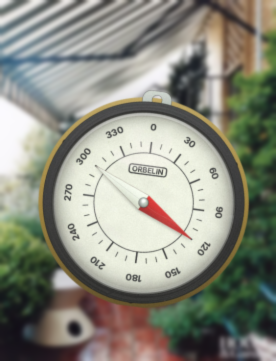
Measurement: 120 °
